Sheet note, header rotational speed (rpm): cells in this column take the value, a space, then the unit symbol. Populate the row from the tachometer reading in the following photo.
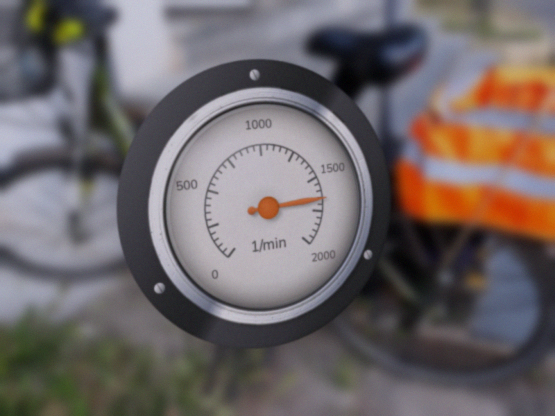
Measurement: 1650 rpm
